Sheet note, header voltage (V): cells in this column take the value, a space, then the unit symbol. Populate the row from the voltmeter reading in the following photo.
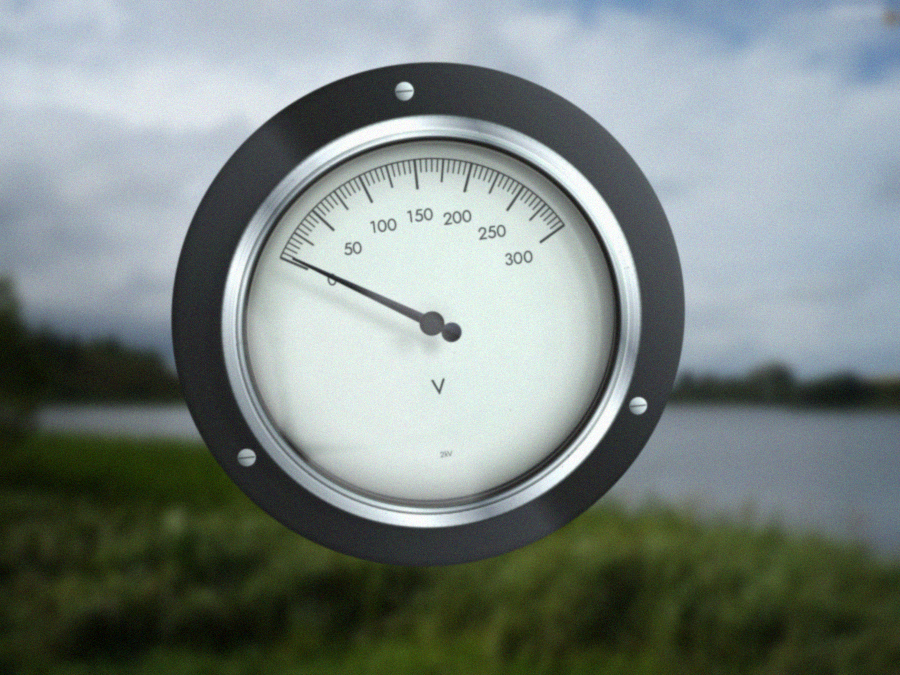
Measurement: 5 V
